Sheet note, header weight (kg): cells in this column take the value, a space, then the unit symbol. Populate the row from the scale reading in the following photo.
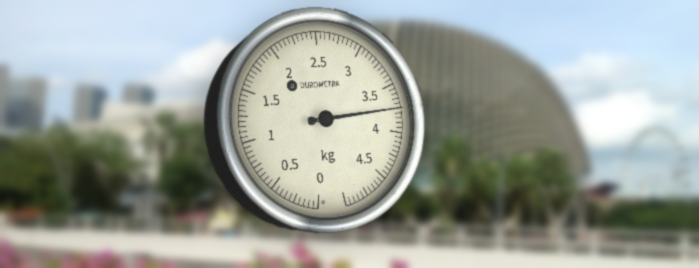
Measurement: 3.75 kg
